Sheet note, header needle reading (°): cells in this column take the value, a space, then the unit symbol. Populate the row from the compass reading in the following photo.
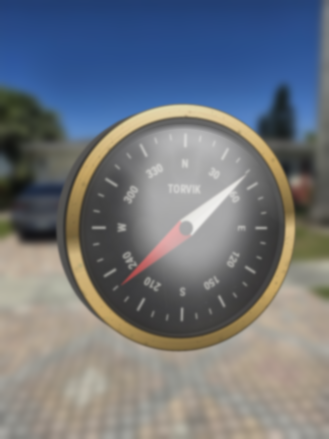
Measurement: 230 °
